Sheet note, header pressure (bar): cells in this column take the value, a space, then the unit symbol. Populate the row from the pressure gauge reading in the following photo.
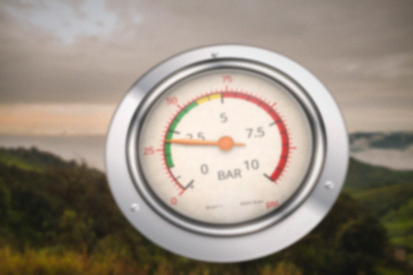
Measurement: 2 bar
